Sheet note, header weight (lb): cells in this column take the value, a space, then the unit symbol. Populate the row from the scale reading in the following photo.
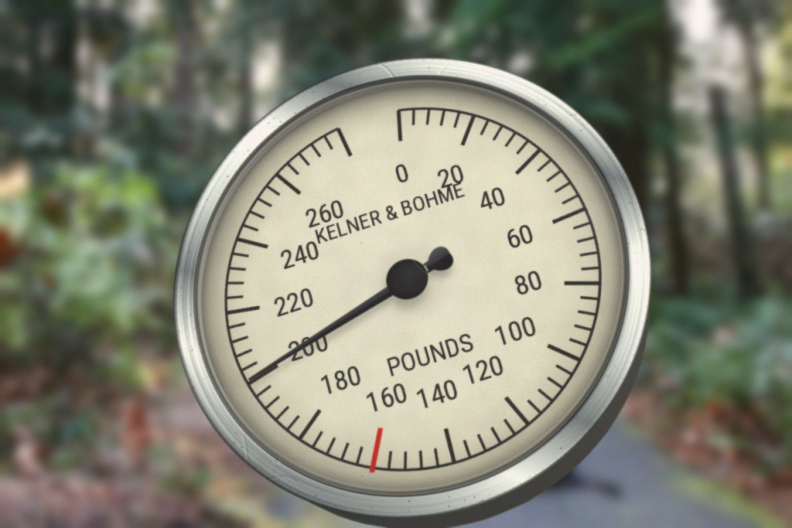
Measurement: 200 lb
